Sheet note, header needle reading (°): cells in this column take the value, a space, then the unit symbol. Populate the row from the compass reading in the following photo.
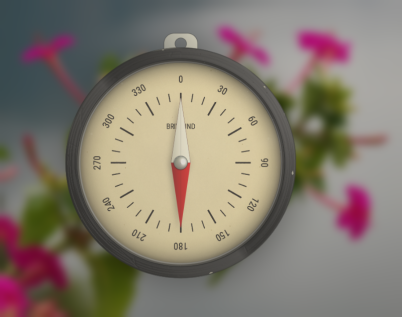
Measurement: 180 °
